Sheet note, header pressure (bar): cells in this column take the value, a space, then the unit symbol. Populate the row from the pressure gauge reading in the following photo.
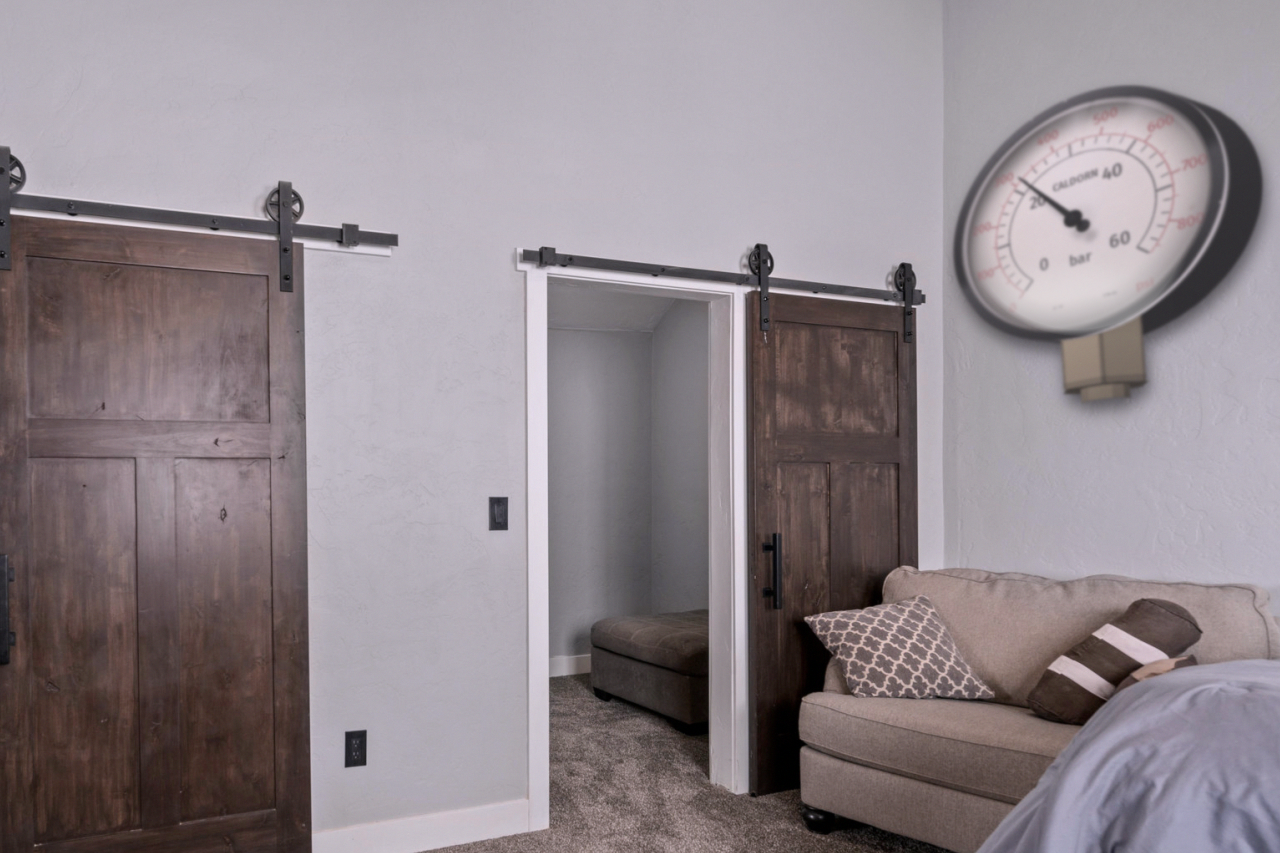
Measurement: 22 bar
